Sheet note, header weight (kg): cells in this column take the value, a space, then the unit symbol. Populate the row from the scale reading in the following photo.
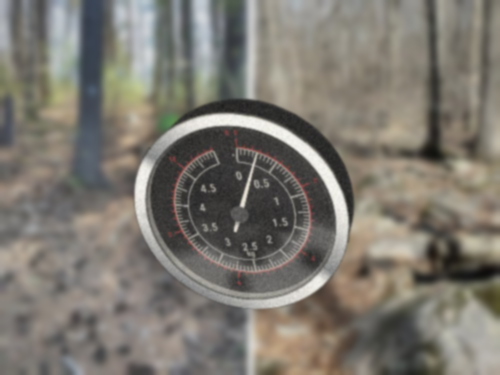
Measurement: 0.25 kg
